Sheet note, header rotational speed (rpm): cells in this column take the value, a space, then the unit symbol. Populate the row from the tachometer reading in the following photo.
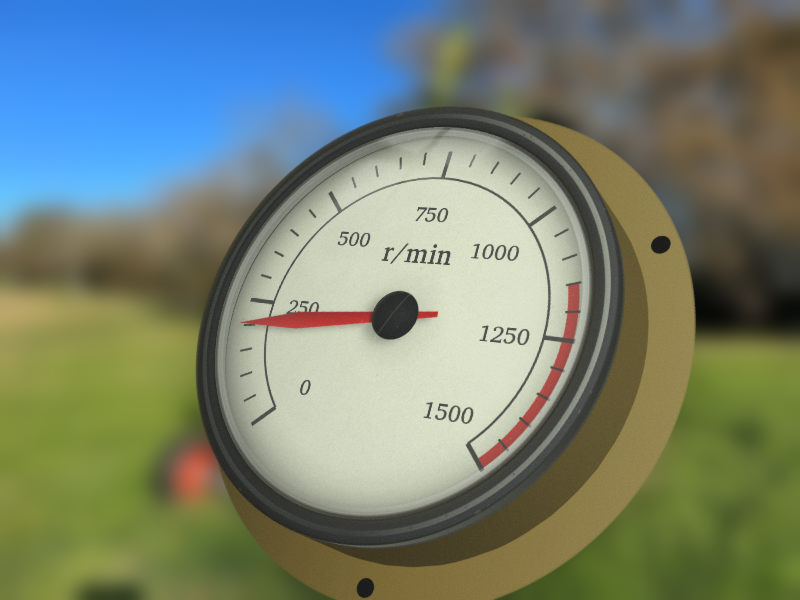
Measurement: 200 rpm
